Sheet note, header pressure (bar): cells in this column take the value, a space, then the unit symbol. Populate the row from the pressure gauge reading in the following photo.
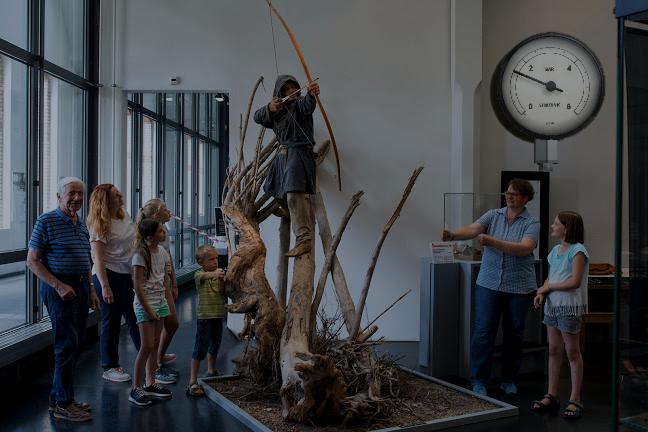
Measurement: 1.5 bar
